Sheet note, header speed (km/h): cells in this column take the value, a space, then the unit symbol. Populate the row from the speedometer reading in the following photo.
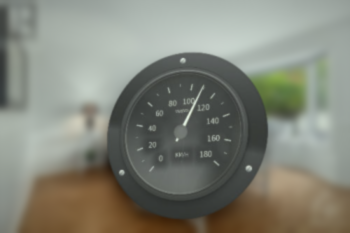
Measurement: 110 km/h
